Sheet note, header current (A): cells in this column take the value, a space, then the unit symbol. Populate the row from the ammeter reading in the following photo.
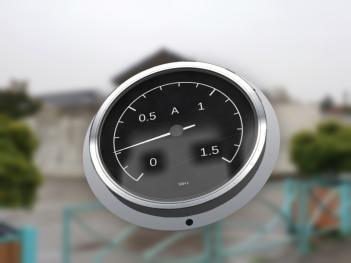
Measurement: 0.2 A
